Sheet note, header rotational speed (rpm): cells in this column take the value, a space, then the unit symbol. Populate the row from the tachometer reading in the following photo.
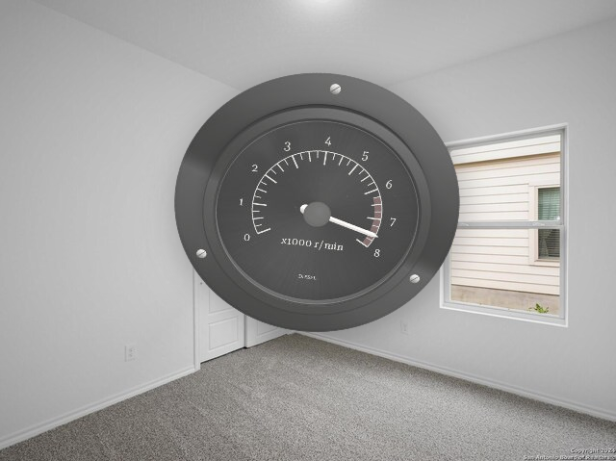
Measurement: 7500 rpm
